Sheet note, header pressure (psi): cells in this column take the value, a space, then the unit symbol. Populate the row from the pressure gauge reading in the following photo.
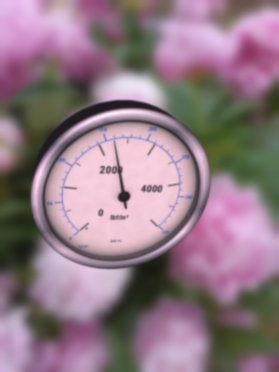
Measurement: 2250 psi
